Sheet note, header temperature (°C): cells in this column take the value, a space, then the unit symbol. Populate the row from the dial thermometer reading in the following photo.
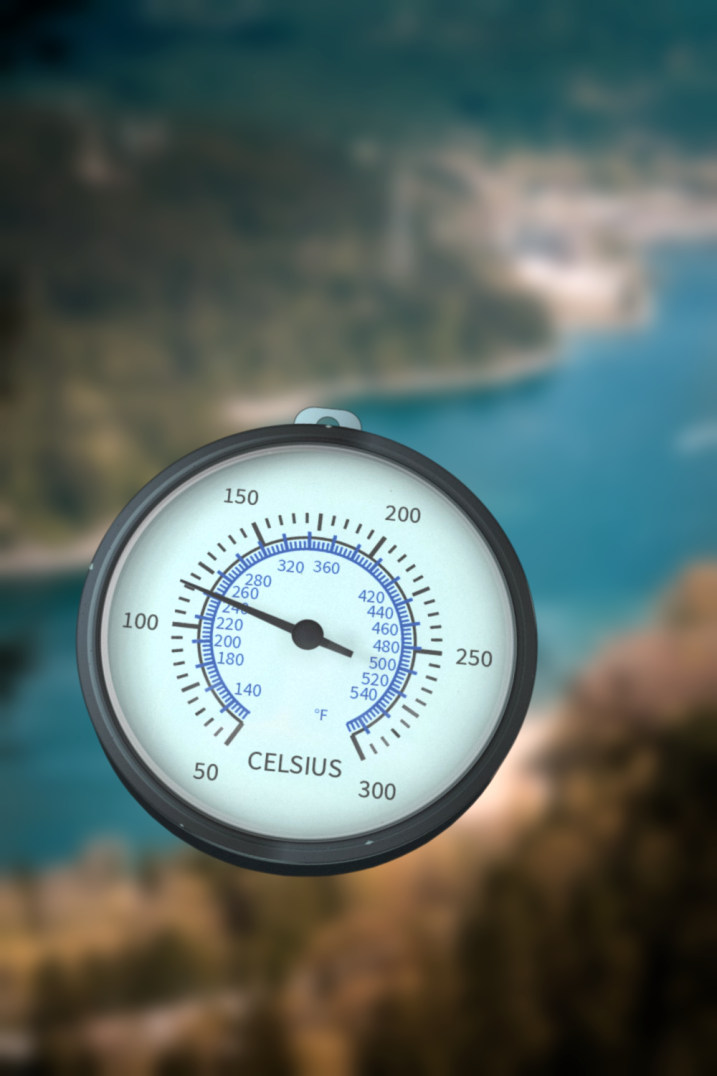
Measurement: 115 °C
